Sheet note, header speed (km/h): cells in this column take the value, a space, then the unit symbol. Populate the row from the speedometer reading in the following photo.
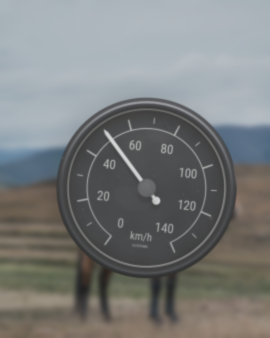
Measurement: 50 km/h
